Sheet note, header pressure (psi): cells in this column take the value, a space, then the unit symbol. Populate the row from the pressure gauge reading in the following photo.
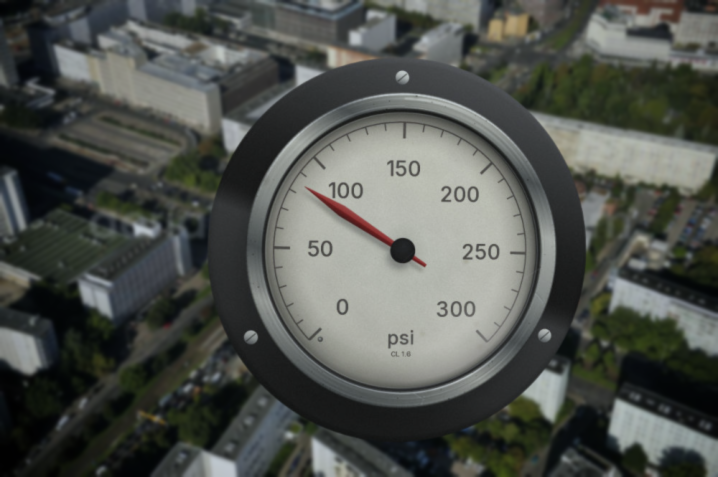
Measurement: 85 psi
